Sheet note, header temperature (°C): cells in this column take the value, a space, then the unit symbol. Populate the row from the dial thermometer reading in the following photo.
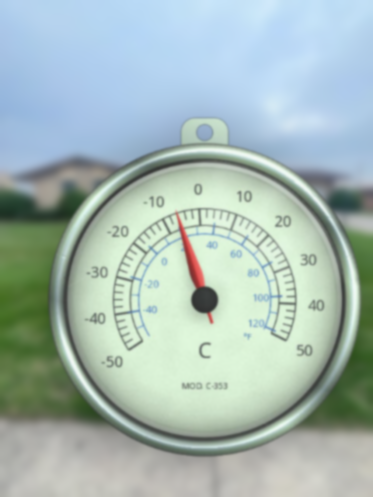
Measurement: -6 °C
